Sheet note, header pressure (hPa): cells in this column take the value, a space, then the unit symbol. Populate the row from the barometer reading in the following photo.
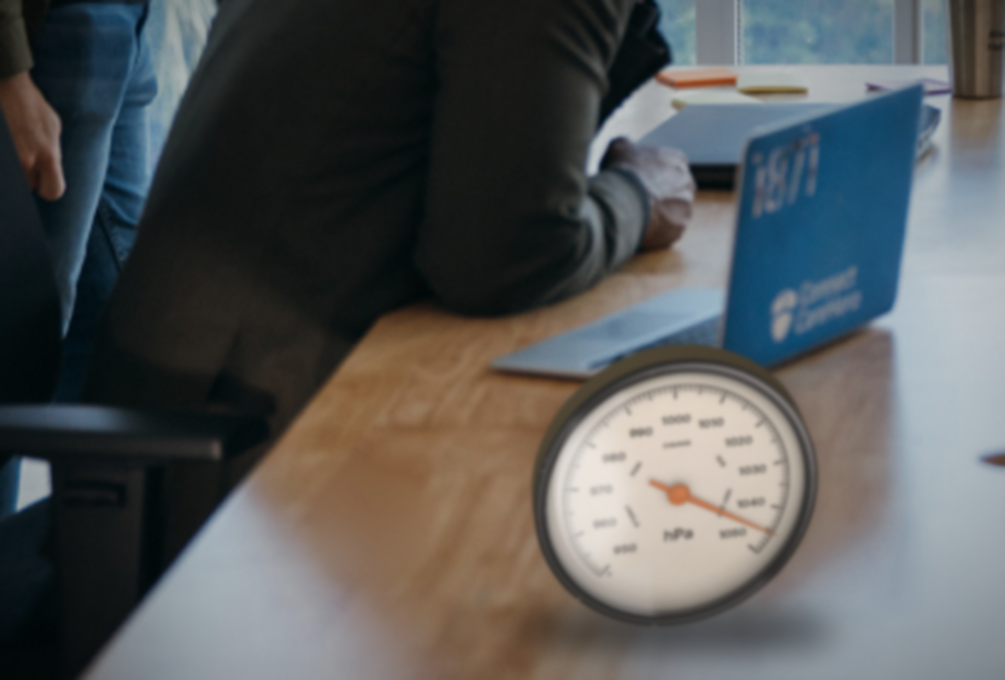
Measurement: 1045 hPa
